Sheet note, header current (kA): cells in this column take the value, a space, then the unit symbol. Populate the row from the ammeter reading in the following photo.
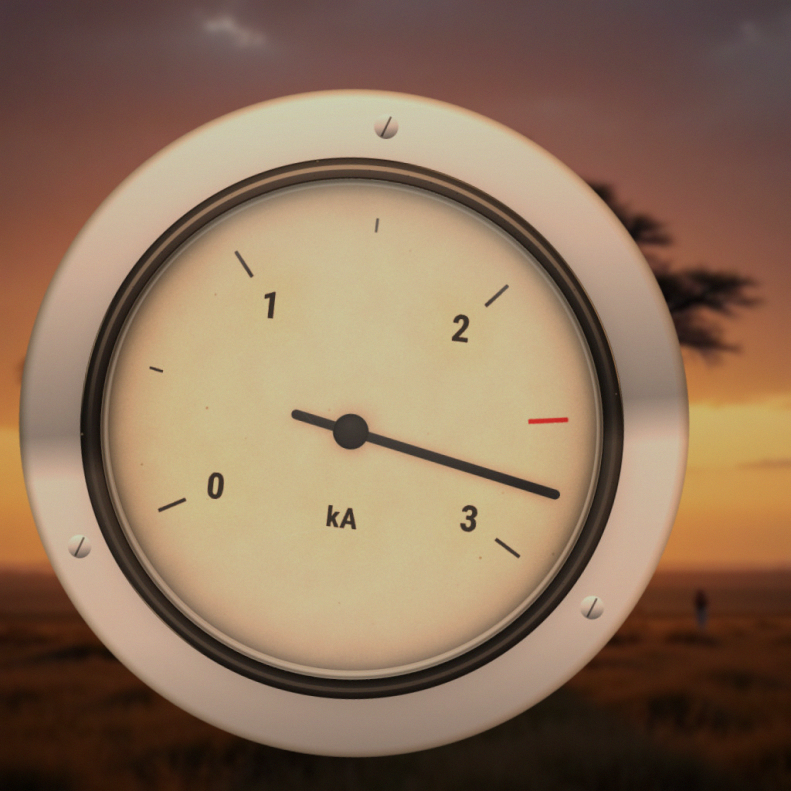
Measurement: 2.75 kA
